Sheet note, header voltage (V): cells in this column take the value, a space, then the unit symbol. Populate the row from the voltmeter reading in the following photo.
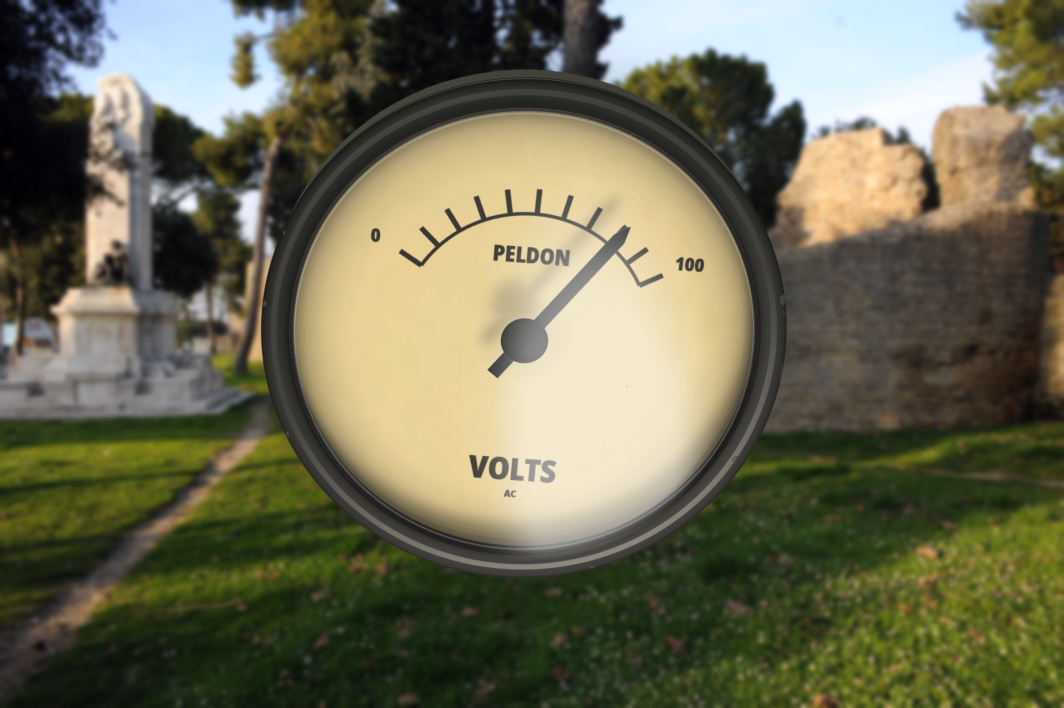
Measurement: 80 V
